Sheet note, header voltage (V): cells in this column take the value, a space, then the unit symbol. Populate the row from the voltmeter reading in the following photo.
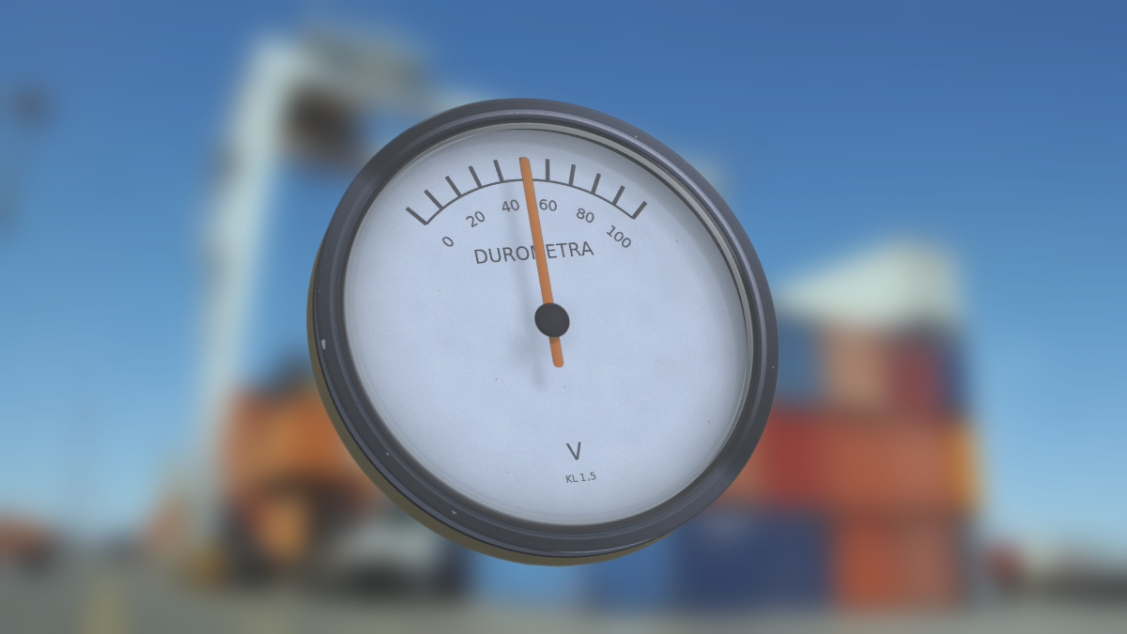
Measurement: 50 V
